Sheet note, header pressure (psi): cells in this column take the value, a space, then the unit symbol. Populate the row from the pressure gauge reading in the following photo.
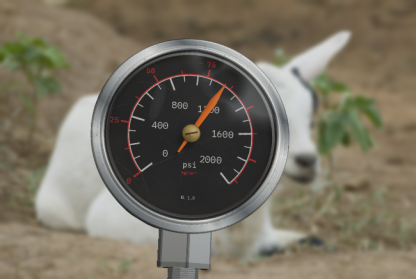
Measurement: 1200 psi
